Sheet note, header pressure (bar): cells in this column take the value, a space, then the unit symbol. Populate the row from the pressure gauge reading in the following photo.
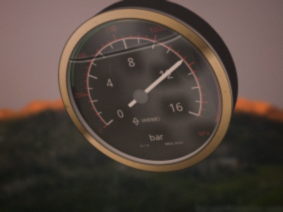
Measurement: 12 bar
